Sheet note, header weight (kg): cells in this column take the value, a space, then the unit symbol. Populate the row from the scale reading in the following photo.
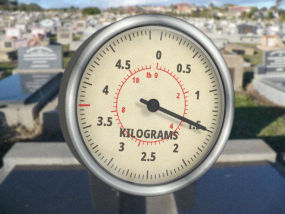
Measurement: 1.5 kg
